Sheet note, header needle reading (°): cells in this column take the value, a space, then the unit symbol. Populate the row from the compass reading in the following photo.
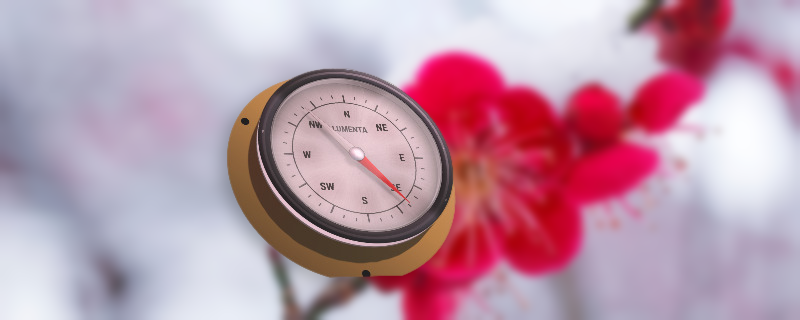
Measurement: 140 °
